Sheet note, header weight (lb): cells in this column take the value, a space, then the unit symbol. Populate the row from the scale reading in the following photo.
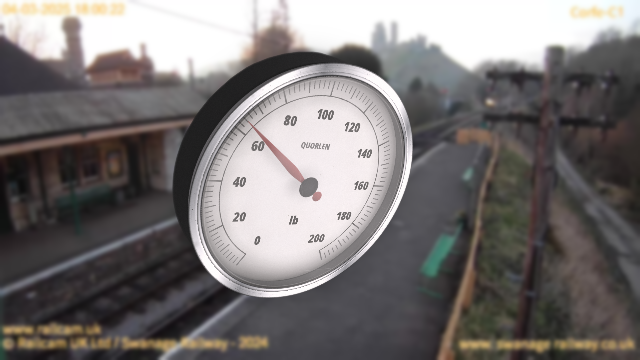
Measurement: 64 lb
